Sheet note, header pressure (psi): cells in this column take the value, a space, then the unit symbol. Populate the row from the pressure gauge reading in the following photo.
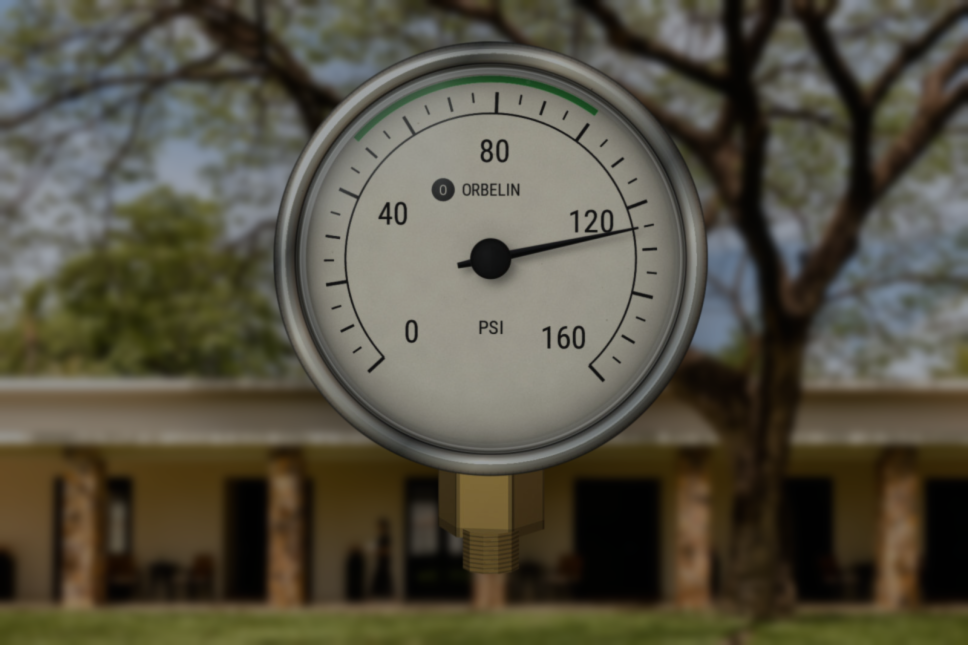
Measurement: 125 psi
